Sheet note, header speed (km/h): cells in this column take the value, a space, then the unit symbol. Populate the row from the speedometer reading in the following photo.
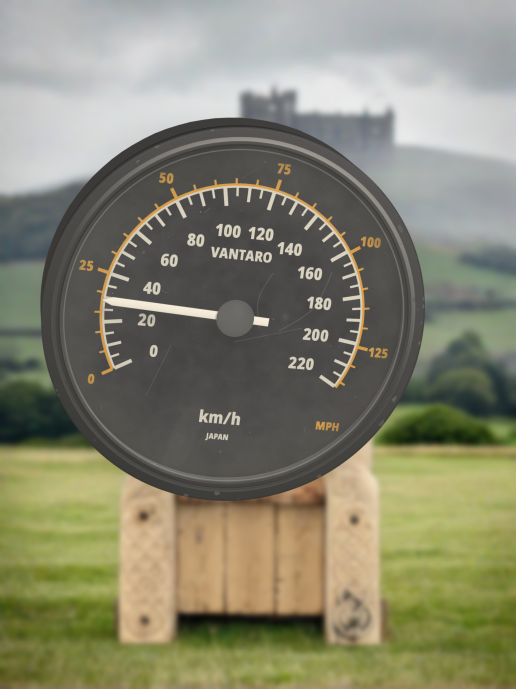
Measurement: 30 km/h
